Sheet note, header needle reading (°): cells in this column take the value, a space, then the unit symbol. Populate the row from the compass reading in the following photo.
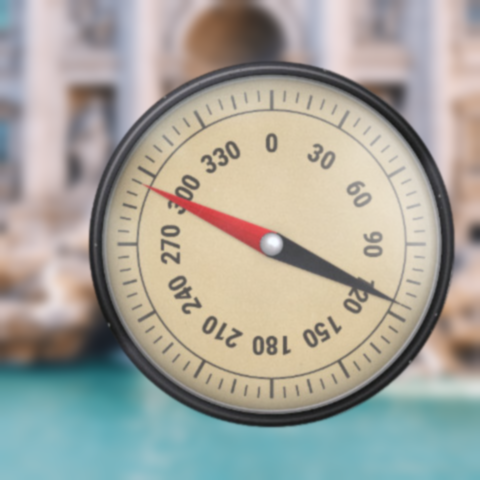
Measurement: 295 °
